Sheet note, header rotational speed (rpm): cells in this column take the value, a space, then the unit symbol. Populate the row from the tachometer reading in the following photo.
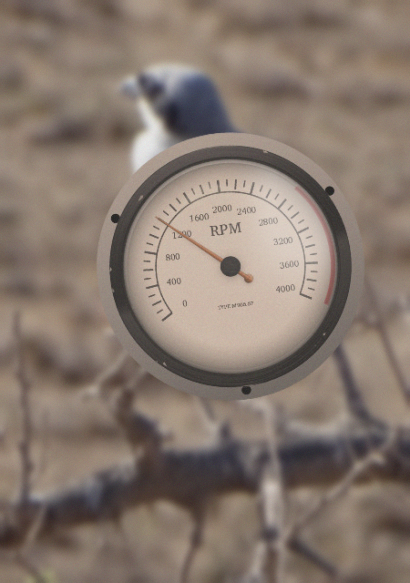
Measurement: 1200 rpm
